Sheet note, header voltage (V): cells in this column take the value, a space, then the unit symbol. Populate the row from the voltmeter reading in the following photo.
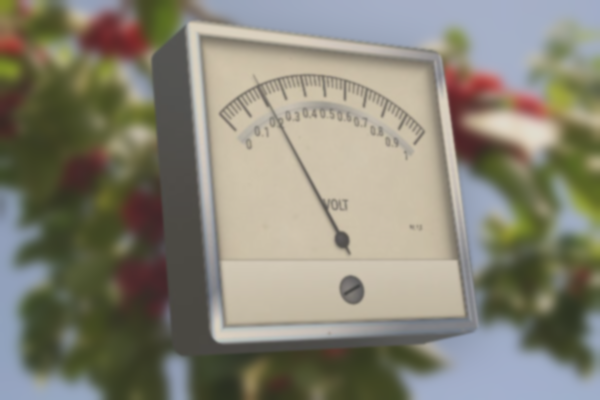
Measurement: 0.2 V
